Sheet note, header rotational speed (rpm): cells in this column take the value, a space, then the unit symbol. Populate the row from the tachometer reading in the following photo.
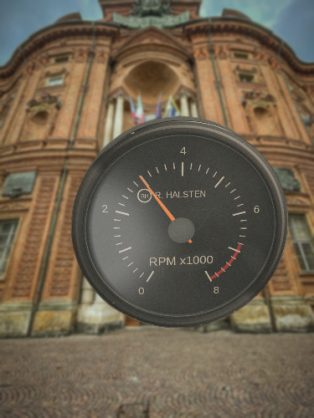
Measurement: 3000 rpm
